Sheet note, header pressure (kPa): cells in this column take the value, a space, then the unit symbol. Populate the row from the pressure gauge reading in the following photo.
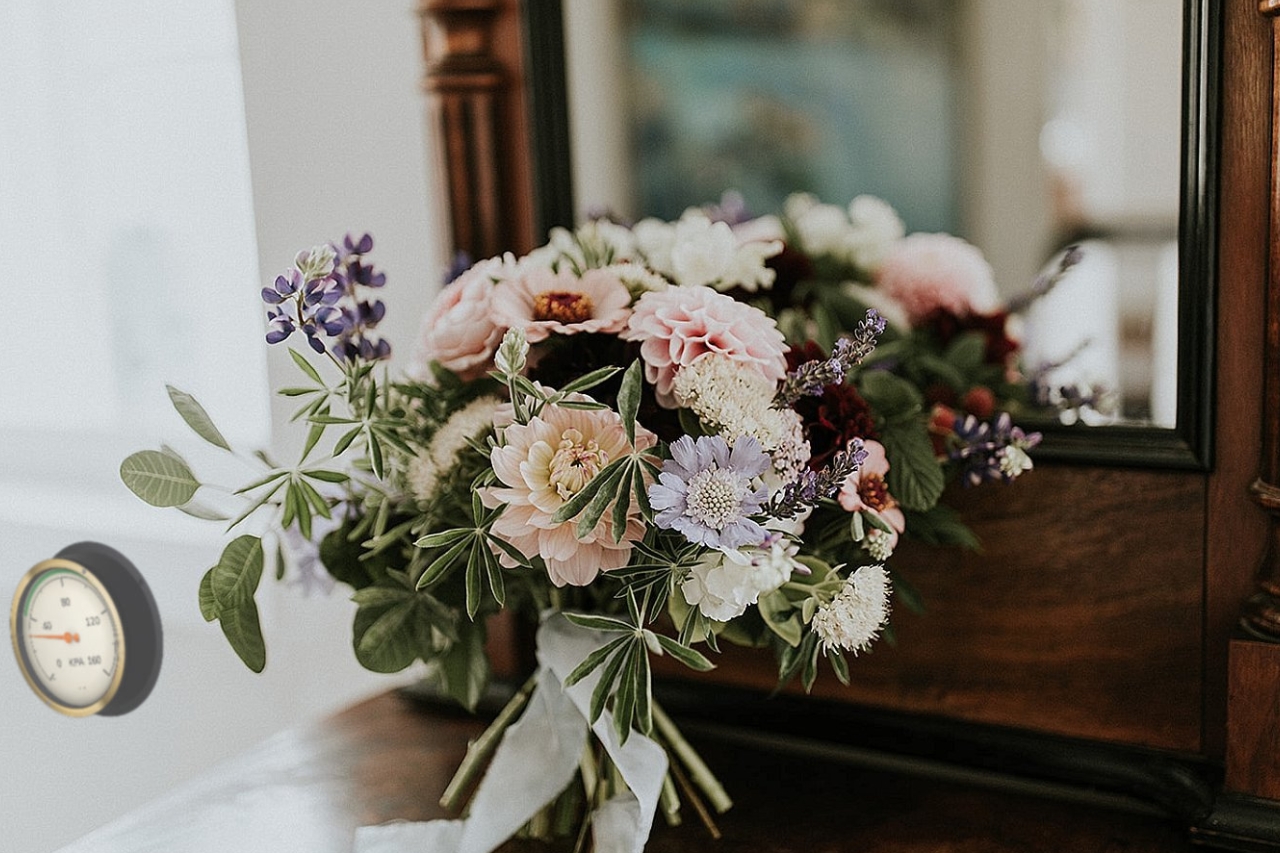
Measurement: 30 kPa
